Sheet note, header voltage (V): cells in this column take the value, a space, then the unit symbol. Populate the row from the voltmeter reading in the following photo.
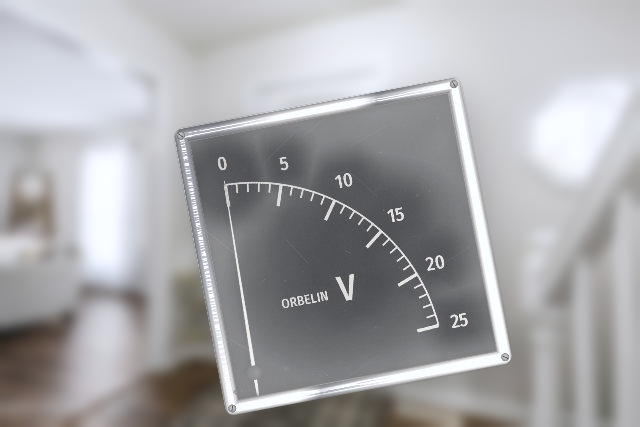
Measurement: 0 V
